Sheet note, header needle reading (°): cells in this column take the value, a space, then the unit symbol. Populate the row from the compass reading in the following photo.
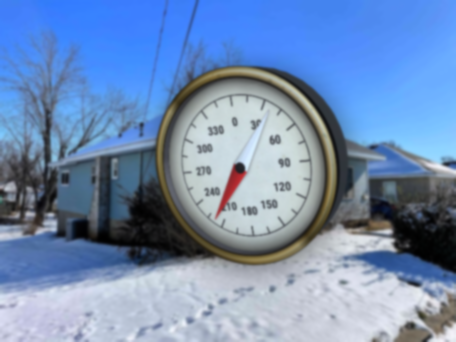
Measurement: 217.5 °
